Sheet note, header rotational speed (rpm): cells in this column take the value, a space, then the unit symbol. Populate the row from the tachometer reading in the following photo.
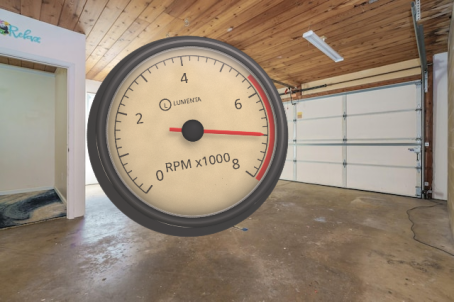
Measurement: 7000 rpm
